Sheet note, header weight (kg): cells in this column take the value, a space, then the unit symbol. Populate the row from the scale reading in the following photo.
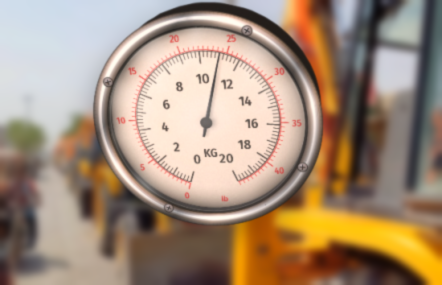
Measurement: 11 kg
